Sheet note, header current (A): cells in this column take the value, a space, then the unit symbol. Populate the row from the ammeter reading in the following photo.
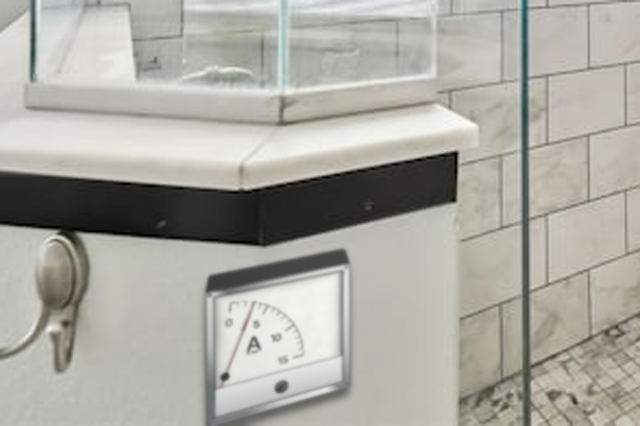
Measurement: 3 A
